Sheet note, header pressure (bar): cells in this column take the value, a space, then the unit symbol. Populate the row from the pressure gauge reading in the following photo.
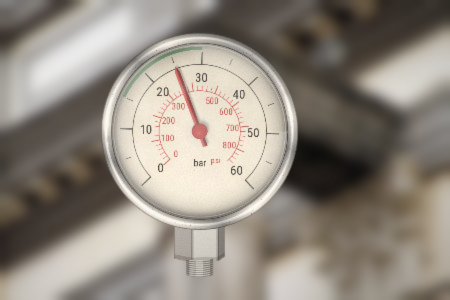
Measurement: 25 bar
